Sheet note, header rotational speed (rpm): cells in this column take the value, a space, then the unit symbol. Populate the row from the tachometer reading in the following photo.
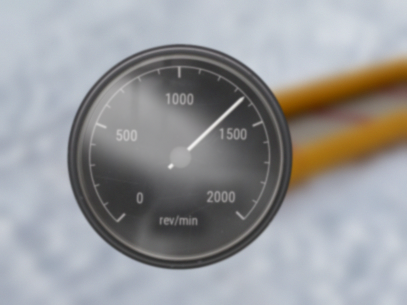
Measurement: 1350 rpm
